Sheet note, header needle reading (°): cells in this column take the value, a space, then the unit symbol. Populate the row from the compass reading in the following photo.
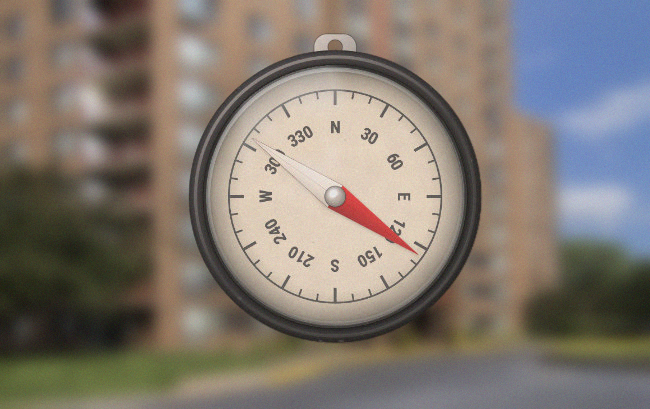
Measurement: 125 °
